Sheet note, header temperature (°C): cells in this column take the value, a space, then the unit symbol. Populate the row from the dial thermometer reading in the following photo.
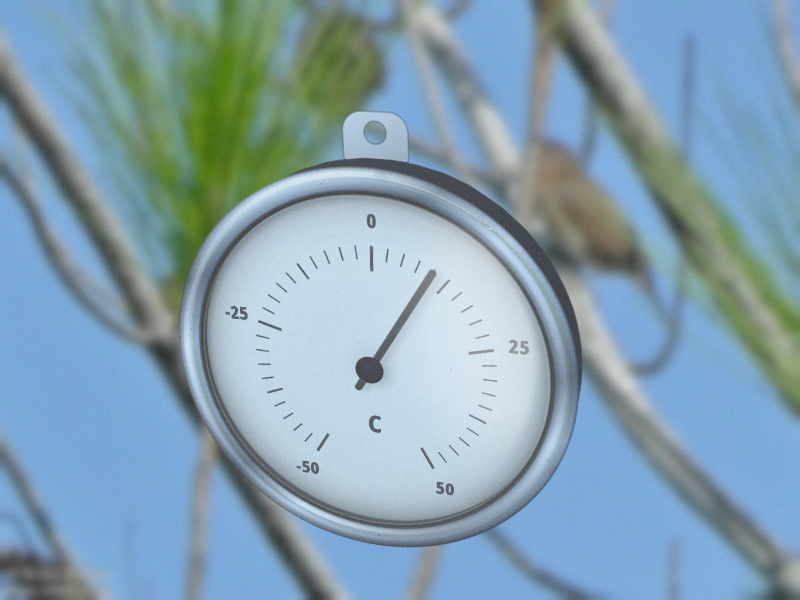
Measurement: 10 °C
